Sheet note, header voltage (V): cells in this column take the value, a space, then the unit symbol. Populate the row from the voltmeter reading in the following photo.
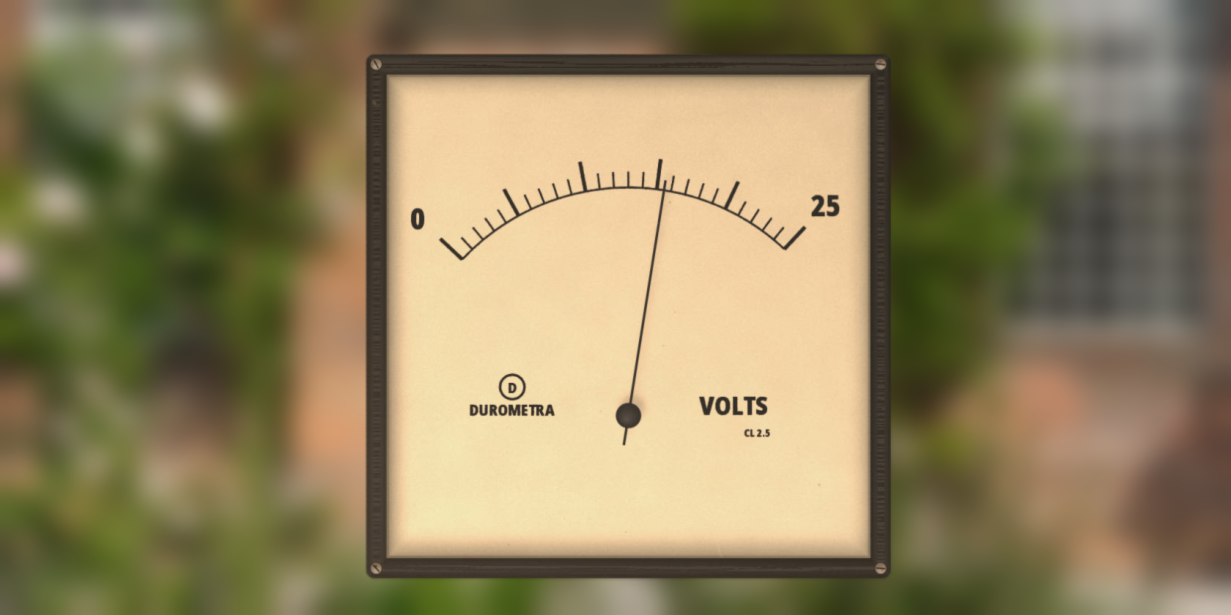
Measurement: 15.5 V
